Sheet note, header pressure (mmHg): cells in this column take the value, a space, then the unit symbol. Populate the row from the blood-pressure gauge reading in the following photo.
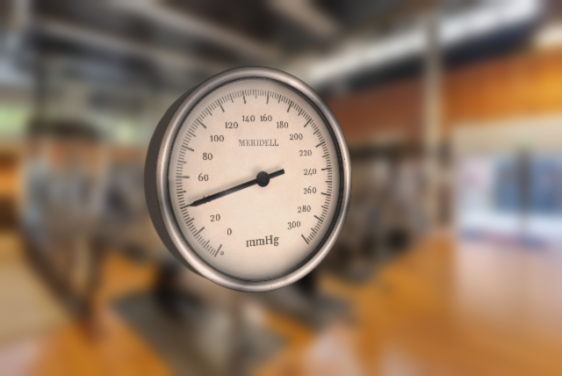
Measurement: 40 mmHg
